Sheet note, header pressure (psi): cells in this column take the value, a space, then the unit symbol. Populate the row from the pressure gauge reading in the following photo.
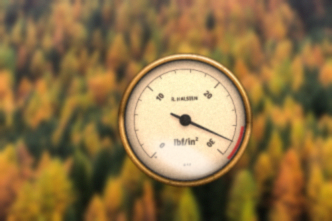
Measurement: 28 psi
